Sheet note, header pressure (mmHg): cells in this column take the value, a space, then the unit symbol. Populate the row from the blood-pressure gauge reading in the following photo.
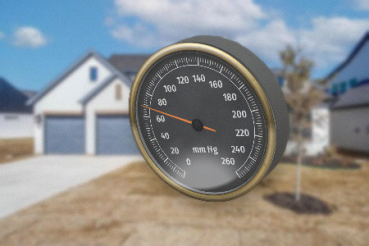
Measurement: 70 mmHg
